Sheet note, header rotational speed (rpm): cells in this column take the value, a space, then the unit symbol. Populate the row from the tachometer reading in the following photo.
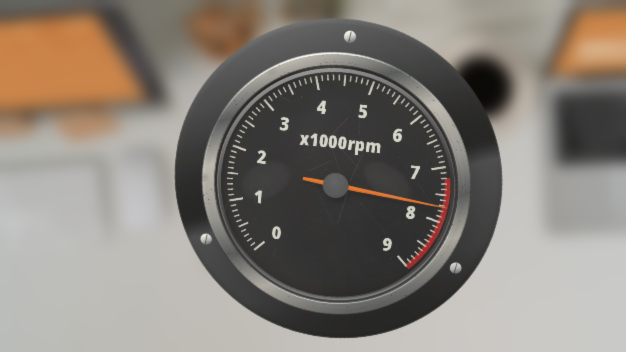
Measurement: 7700 rpm
